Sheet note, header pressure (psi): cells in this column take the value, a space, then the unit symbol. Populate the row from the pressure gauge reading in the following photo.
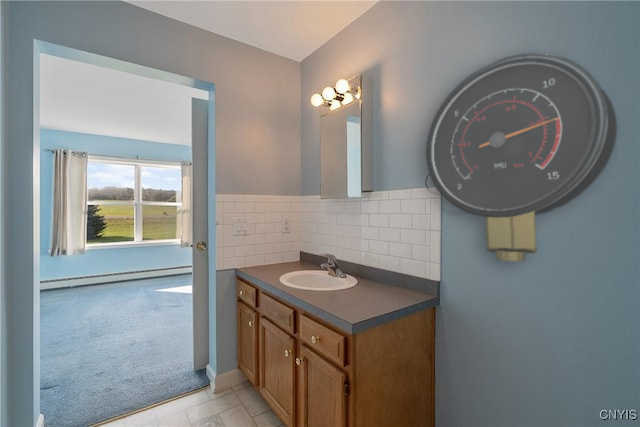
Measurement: 12 psi
